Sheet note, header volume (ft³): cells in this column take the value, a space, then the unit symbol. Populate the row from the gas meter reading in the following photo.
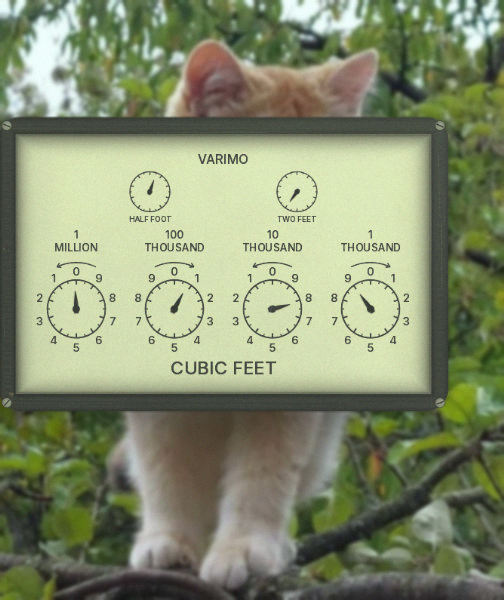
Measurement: 7900 ft³
